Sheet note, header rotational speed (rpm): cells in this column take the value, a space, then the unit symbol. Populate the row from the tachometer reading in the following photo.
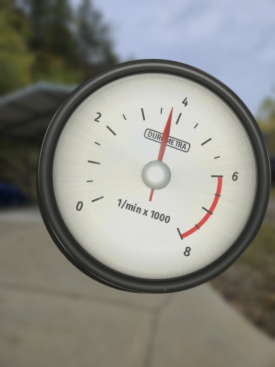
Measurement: 3750 rpm
